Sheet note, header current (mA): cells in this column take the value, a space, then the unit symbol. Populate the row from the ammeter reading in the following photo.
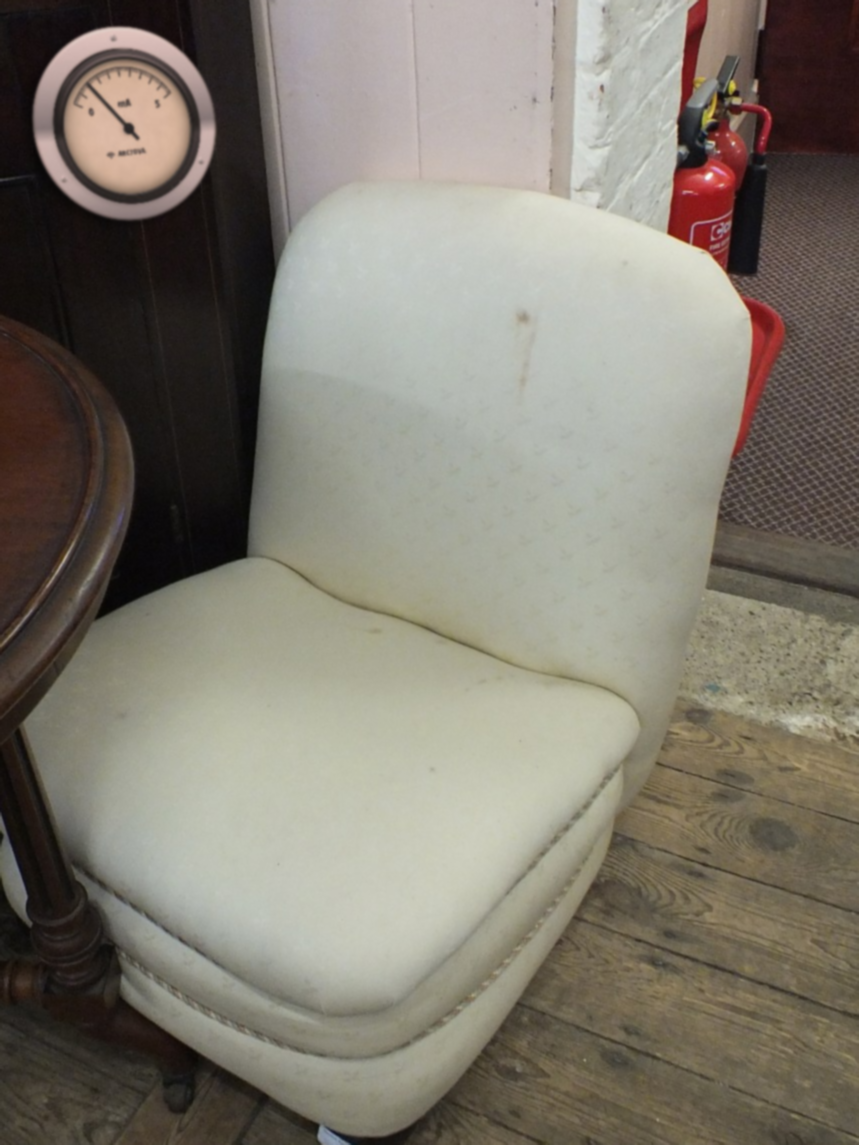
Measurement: 1 mA
